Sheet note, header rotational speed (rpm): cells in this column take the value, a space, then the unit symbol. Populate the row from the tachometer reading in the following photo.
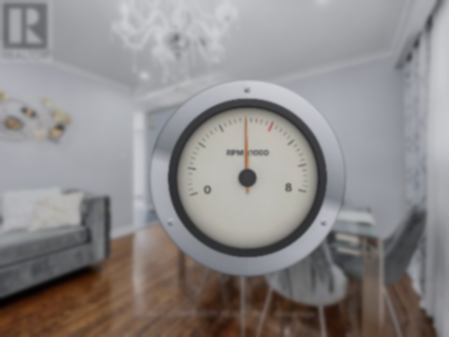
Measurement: 4000 rpm
